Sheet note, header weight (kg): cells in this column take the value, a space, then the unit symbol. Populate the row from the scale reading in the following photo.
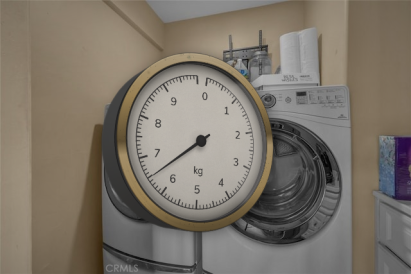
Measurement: 6.5 kg
